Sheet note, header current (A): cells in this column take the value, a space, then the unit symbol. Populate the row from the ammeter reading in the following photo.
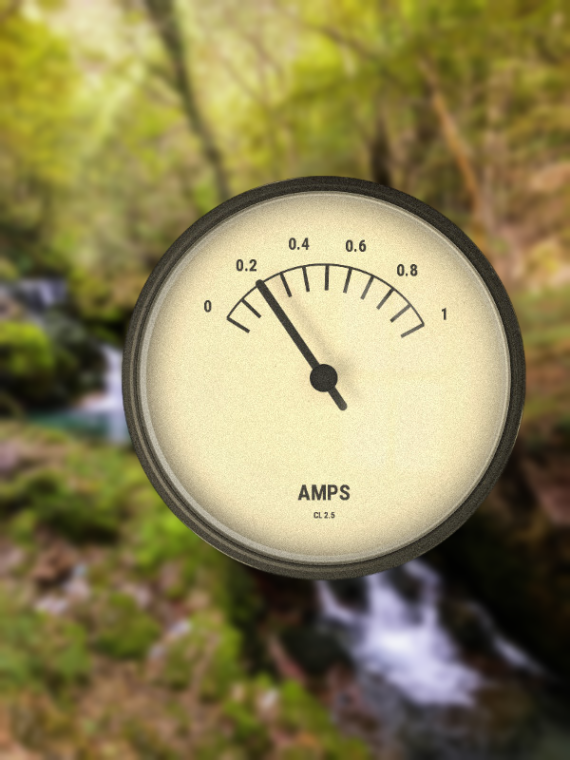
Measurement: 0.2 A
